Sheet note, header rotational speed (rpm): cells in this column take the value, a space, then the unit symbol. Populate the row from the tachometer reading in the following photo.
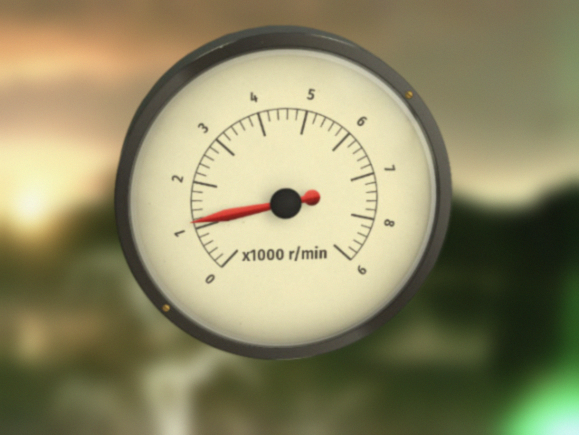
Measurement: 1200 rpm
